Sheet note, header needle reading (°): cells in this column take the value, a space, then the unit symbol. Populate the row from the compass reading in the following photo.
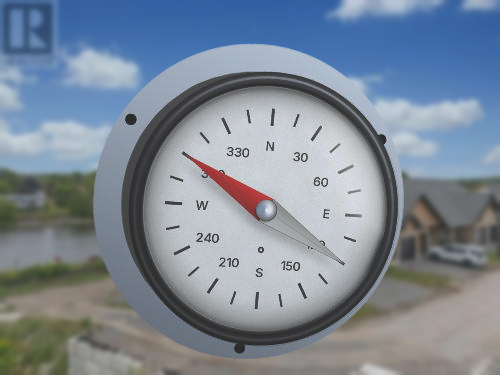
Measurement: 300 °
